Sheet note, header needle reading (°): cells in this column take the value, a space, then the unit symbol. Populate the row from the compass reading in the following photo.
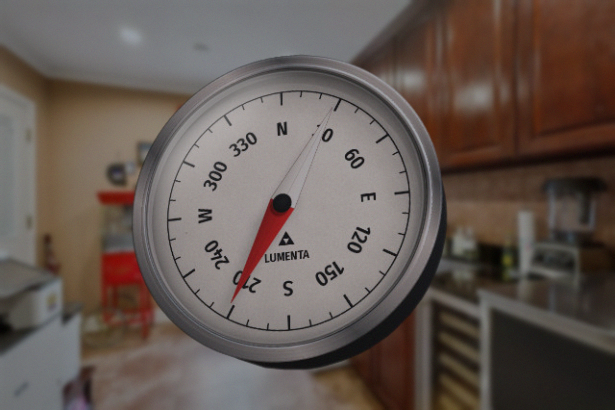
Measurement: 210 °
